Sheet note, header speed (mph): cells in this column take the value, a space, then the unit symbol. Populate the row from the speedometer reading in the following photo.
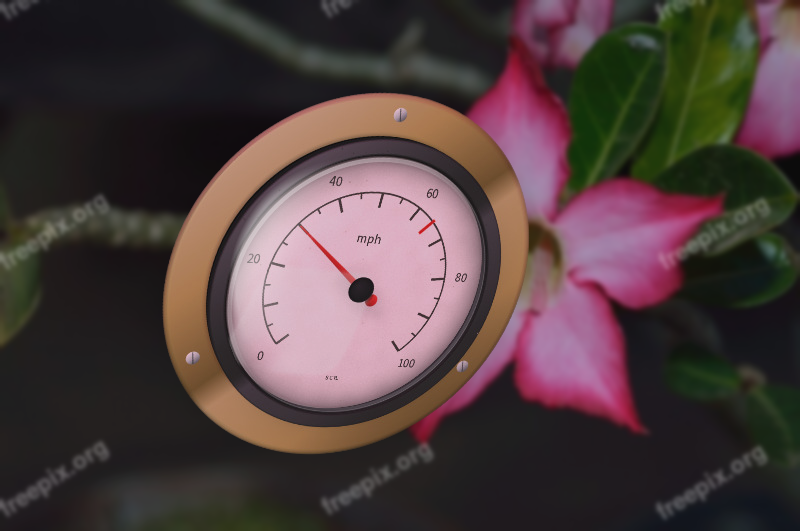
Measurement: 30 mph
